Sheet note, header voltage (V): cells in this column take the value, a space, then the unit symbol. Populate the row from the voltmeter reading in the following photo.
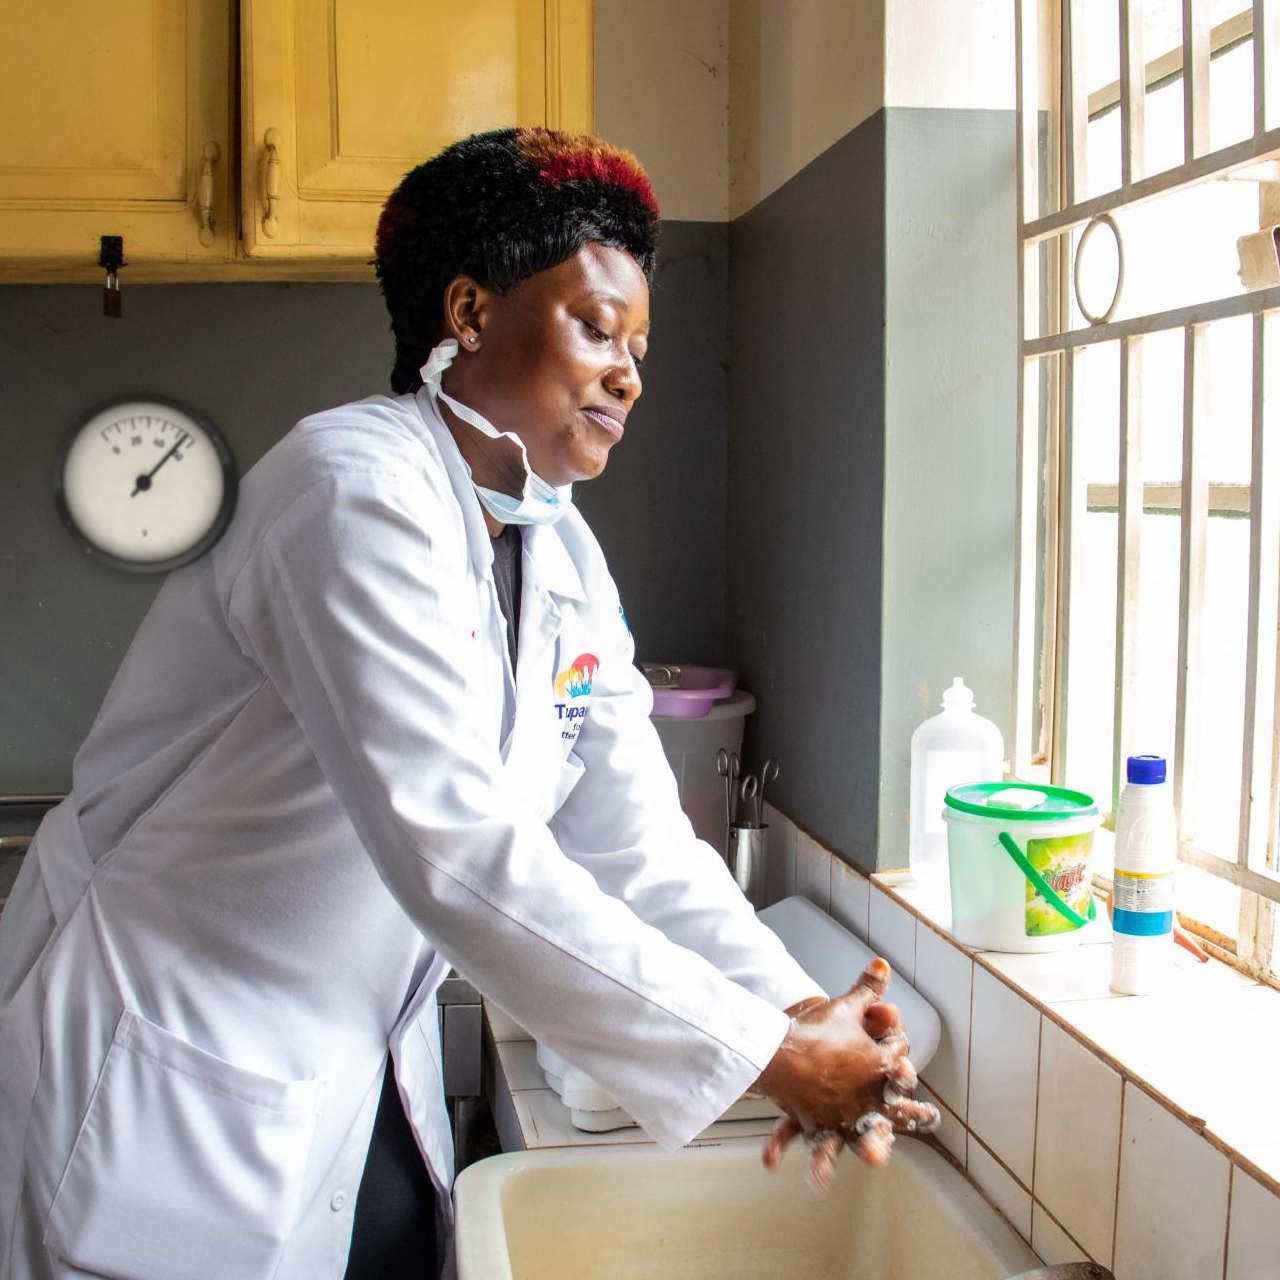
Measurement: 55 V
